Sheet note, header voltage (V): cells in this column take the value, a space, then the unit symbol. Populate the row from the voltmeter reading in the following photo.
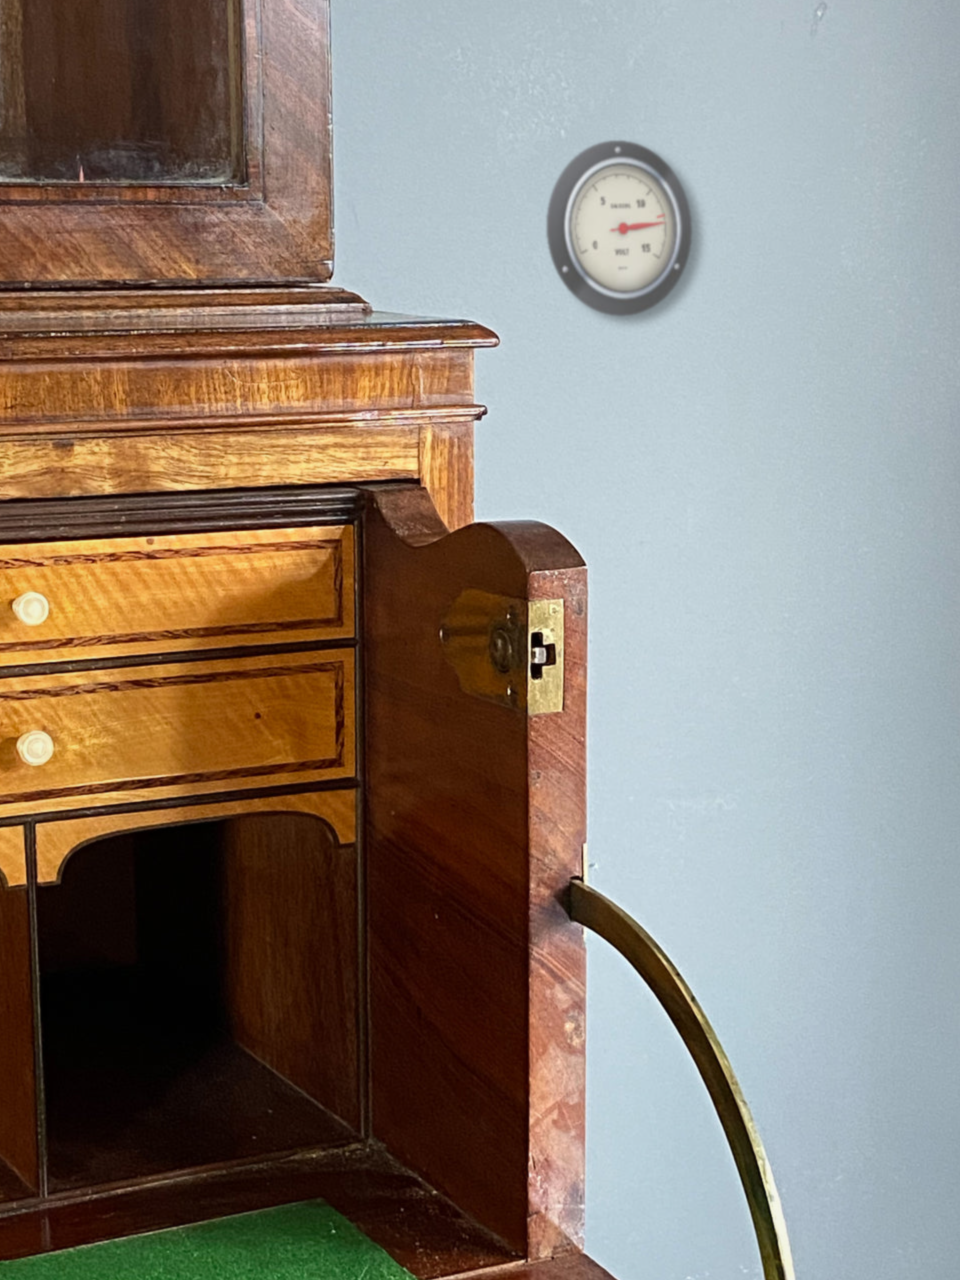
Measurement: 12.5 V
